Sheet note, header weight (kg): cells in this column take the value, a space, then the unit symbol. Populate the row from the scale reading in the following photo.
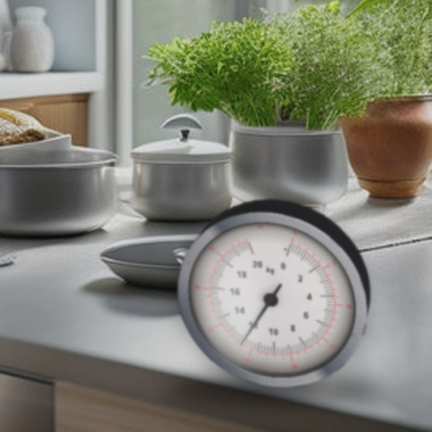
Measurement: 12 kg
